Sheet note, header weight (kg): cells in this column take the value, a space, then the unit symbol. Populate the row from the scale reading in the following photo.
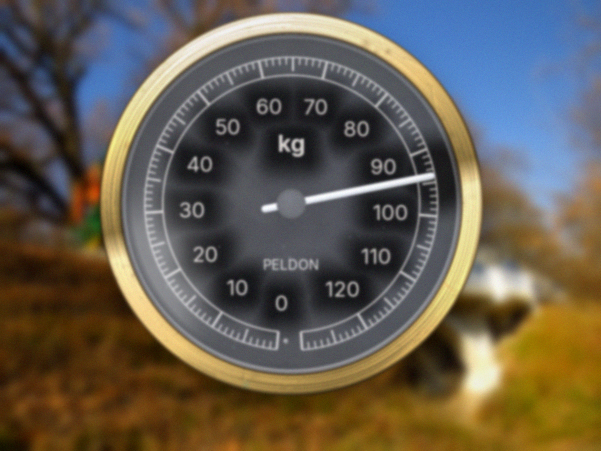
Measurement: 94 kg
